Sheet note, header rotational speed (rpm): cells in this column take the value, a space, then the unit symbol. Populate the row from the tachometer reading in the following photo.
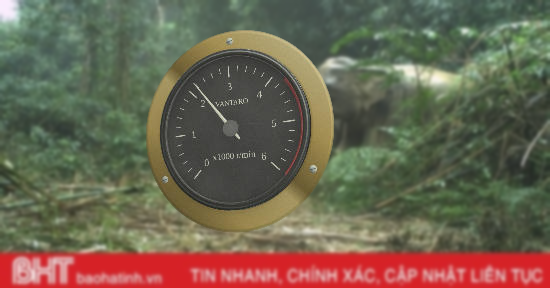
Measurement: 2200 rpm
